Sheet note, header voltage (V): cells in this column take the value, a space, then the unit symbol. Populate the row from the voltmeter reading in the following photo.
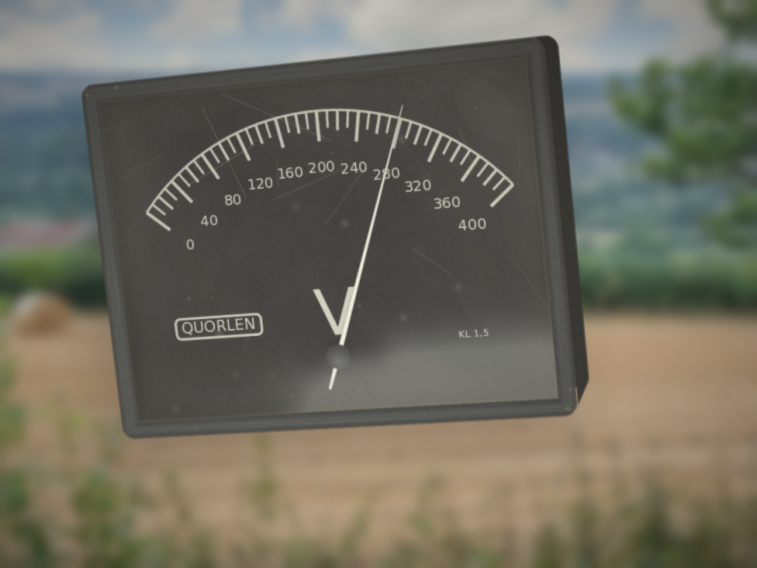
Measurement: 280 V
